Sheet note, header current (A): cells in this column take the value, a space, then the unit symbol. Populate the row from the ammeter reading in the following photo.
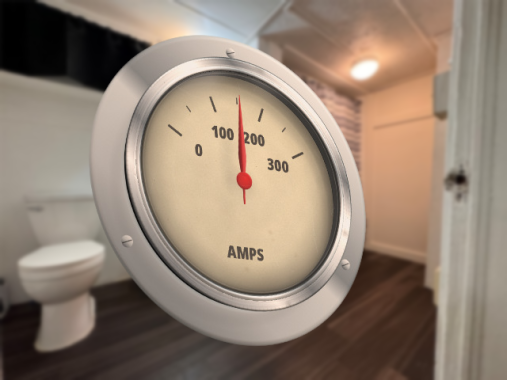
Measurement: 150 A
